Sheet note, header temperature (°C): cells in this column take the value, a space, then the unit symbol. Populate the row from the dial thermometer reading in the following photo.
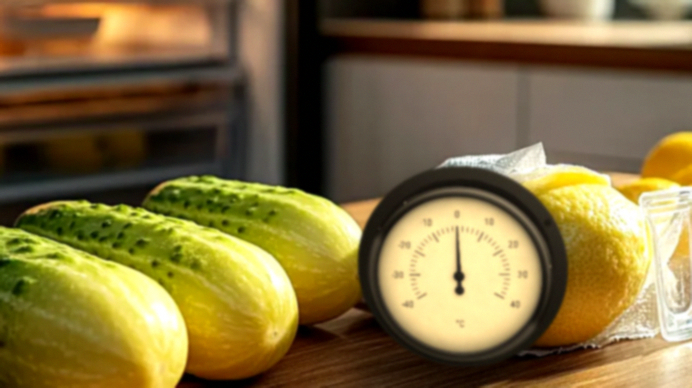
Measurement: 0 °C
